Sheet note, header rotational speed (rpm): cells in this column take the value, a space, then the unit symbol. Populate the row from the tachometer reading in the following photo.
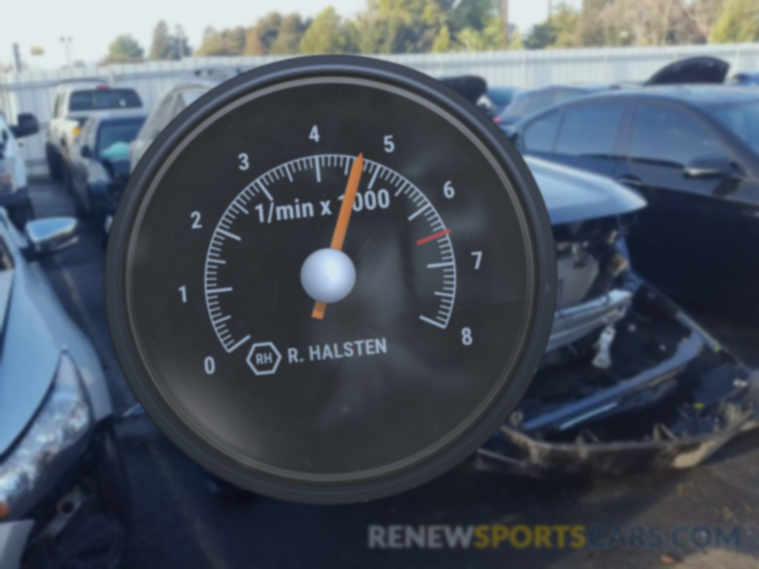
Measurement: 4700 rpm
